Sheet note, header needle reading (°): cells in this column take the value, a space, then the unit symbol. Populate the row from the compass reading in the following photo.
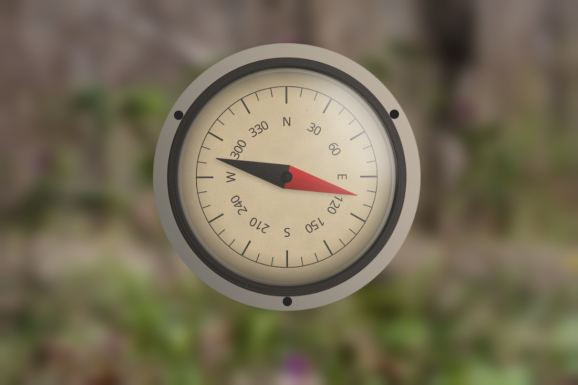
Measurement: 105 °
